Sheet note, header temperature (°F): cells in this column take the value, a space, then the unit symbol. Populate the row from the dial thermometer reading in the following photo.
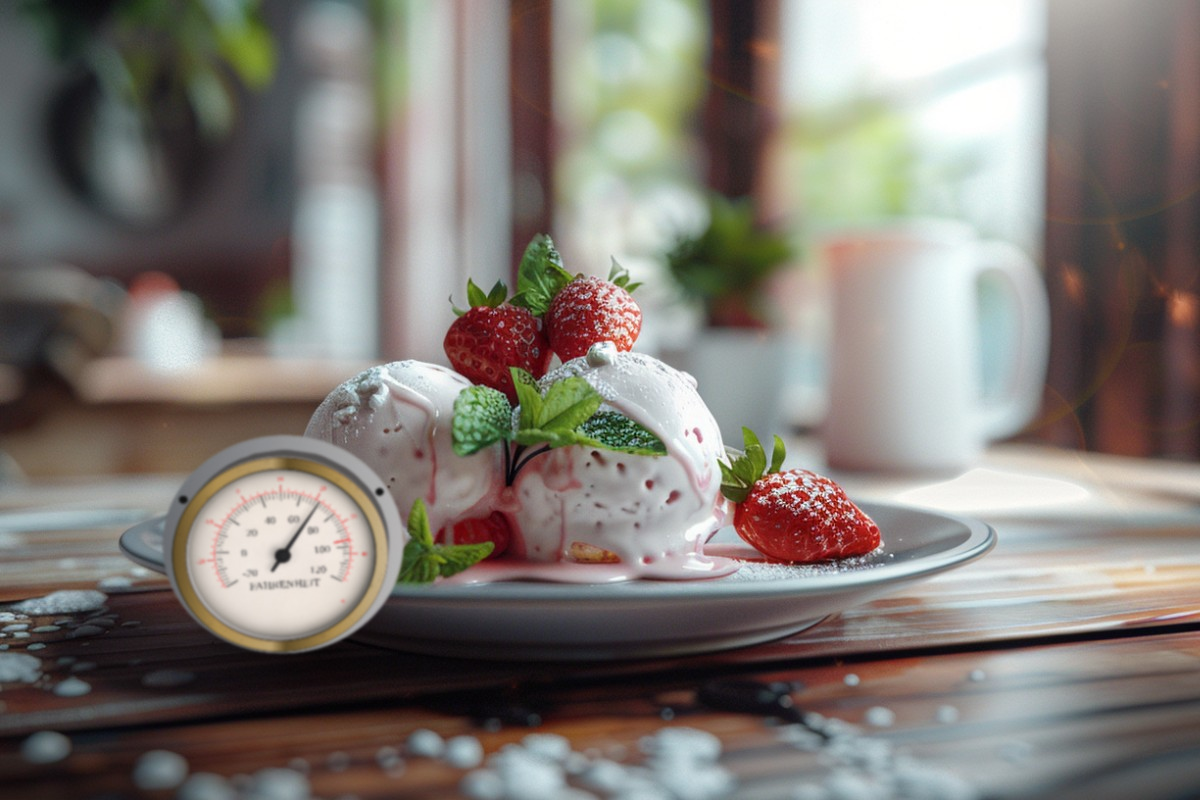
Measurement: 70 °F
